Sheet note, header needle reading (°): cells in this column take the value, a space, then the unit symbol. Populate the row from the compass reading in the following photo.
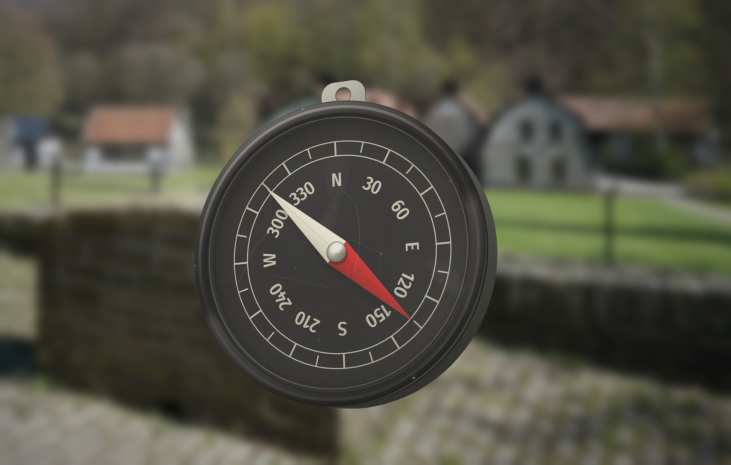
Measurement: 135 °
